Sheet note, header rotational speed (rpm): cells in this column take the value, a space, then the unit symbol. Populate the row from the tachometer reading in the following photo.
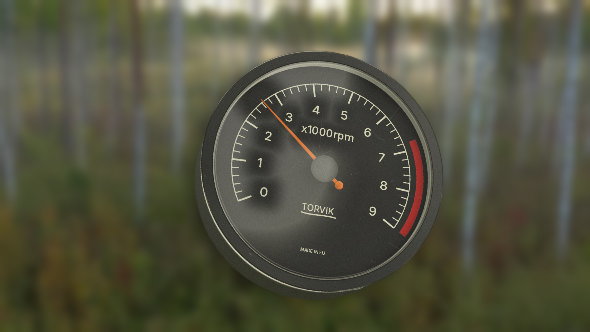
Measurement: 2600 rpm
